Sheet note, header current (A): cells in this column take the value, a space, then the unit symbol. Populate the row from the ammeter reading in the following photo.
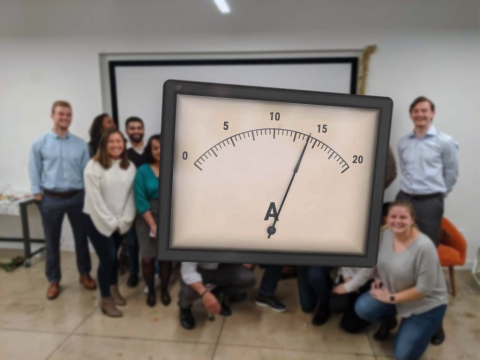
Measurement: 14 A
